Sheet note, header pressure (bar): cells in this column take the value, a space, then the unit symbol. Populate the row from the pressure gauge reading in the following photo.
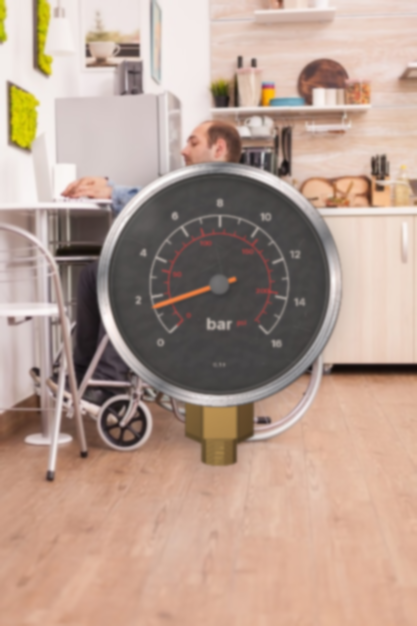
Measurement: 1.5 bar
